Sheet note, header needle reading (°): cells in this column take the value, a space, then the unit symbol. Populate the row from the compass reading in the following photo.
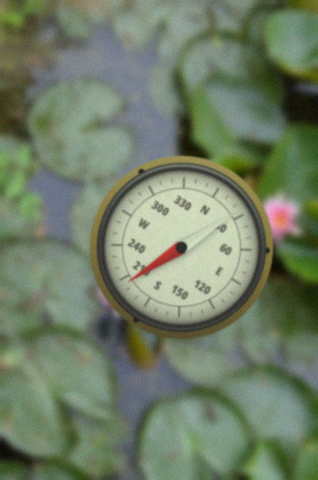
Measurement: 205 °
